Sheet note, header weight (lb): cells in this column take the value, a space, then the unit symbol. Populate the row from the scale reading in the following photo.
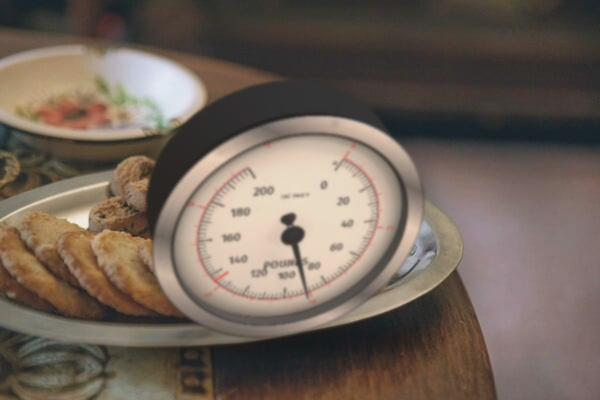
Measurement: 90 lb
